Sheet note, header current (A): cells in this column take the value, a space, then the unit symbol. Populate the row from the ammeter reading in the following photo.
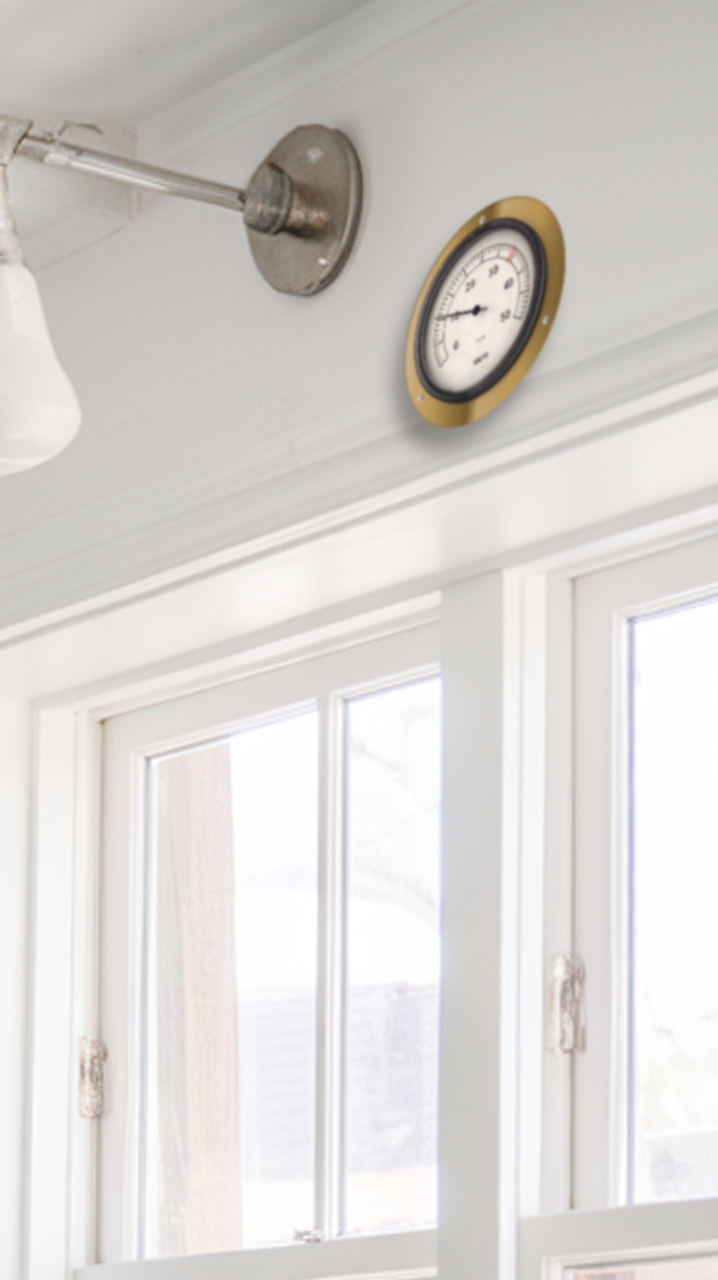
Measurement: 10 A
